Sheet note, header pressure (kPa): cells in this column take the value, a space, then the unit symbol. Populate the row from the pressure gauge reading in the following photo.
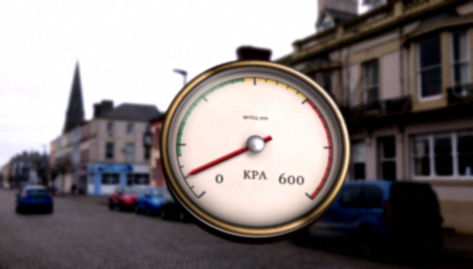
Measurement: 40 kPa
